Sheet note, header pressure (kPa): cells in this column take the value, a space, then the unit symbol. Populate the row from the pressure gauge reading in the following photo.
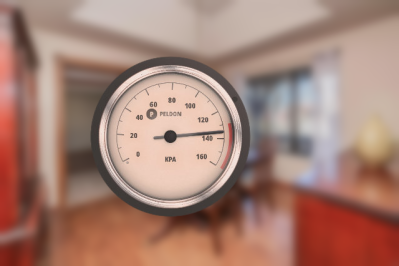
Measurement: 135 kPa
